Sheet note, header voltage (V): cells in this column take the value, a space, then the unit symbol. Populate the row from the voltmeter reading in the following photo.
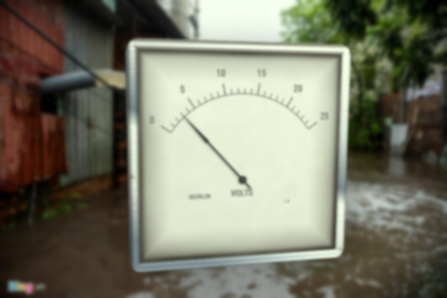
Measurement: 3 V
